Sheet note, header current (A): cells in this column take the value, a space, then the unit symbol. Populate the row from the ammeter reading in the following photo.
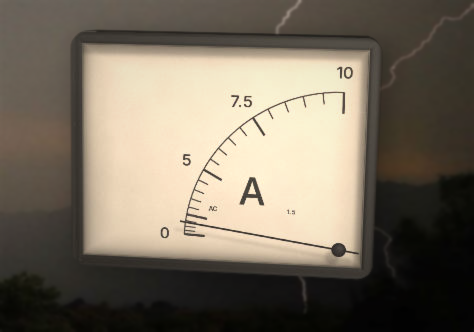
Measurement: 2 A
